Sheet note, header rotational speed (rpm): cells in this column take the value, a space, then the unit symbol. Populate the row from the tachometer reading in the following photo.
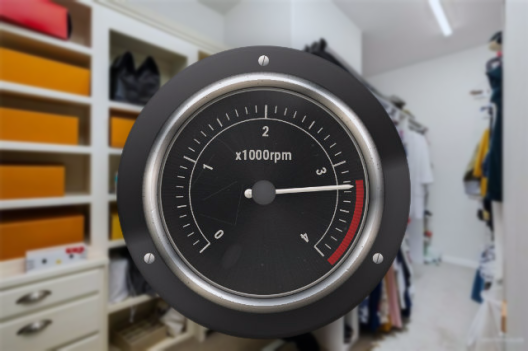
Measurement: 3250 rpm
